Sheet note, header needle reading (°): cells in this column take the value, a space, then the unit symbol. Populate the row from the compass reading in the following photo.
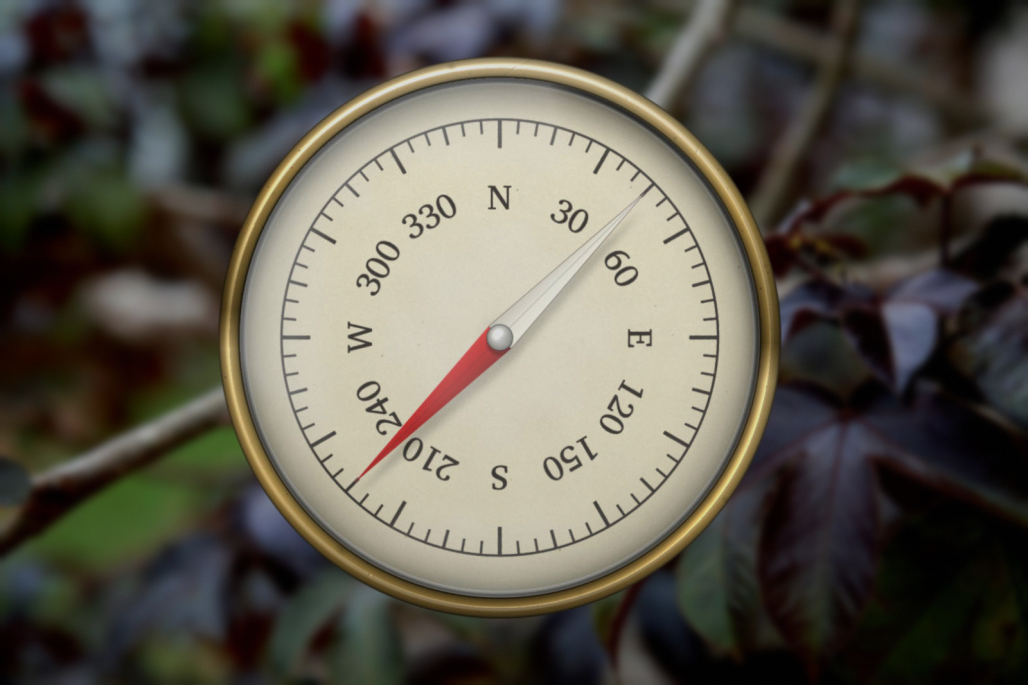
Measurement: 225 °
